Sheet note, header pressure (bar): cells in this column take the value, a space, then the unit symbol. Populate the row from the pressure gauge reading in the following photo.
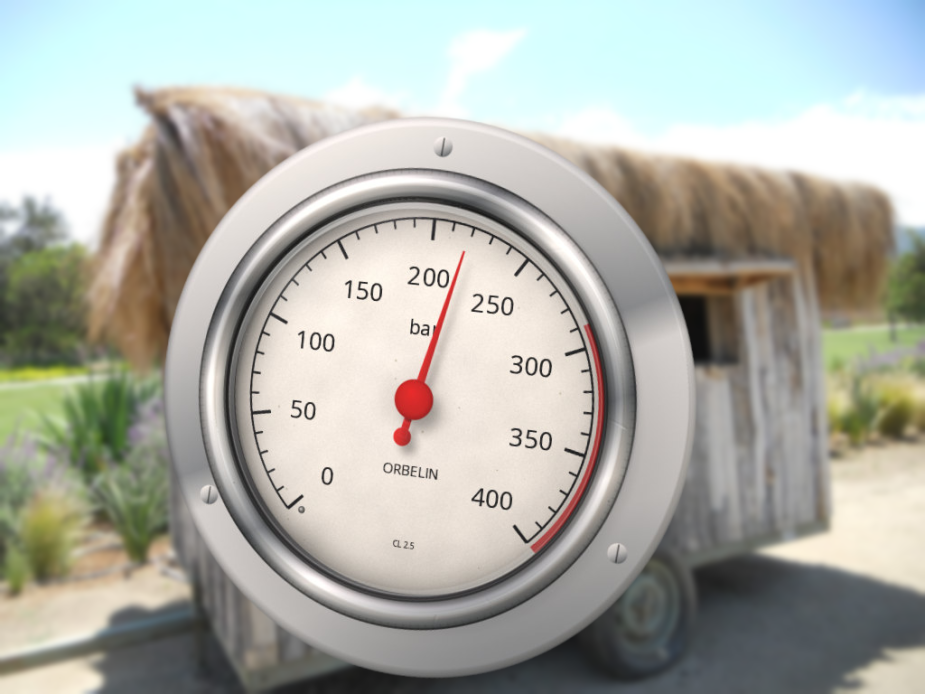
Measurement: 220 bar
